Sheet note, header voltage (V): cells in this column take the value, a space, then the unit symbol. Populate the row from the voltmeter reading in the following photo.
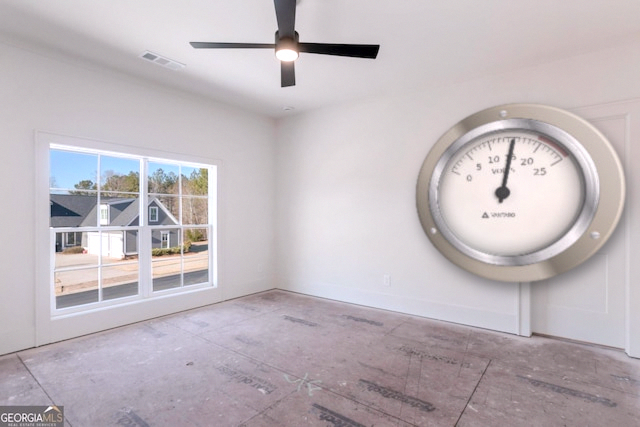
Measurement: 15 V
